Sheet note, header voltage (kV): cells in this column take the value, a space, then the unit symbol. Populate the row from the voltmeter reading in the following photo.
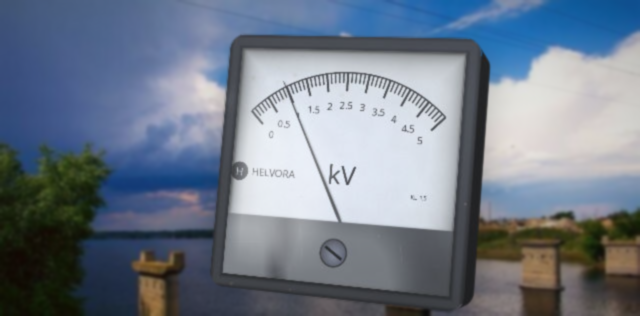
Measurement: 1 kV
